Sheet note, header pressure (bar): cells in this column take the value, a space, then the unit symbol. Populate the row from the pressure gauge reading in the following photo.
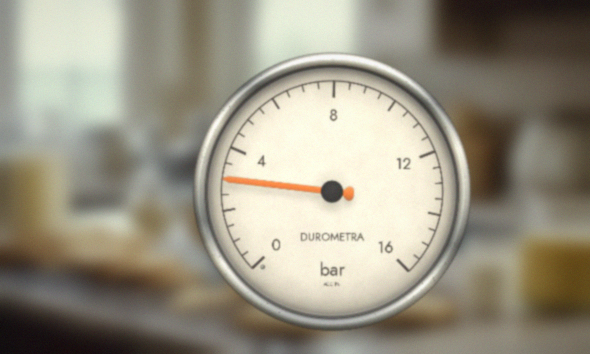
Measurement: 3 bar
